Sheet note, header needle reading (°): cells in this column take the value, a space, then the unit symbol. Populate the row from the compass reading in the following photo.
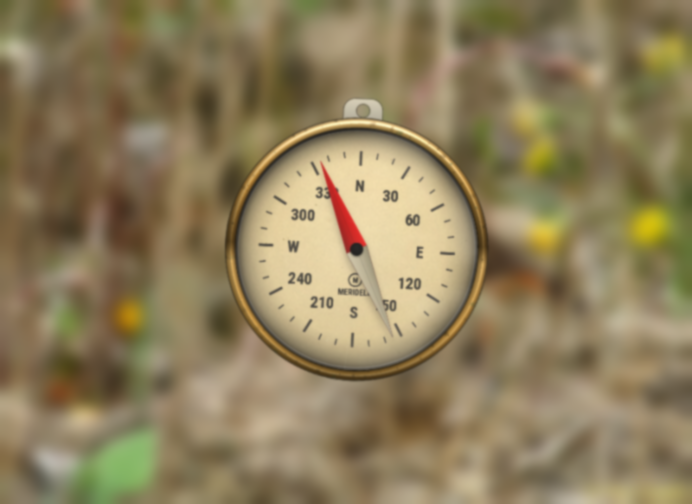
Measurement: 335 °
